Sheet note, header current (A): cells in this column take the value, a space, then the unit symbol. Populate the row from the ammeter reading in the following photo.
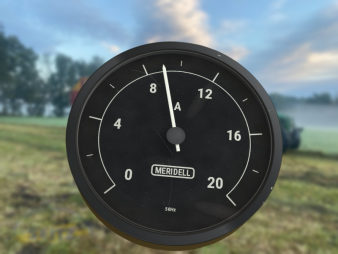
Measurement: 9 A
